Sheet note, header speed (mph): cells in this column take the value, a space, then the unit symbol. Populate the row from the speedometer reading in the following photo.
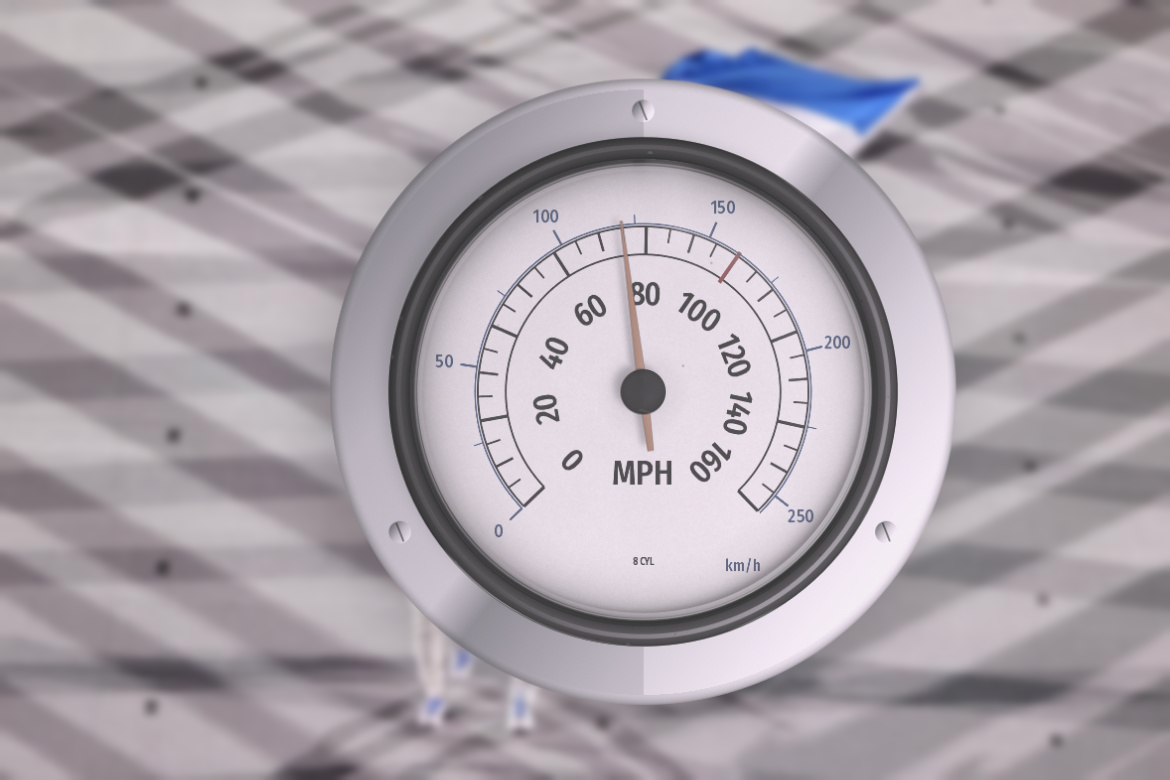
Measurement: 75 mph
